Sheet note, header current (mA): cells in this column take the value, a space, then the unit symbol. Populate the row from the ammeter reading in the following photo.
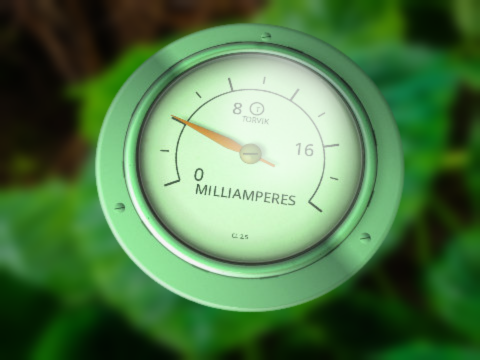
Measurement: 4 mA
